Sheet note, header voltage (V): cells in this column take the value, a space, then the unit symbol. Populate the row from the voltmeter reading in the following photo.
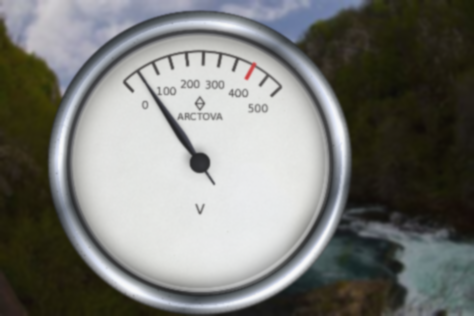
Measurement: 50 V
